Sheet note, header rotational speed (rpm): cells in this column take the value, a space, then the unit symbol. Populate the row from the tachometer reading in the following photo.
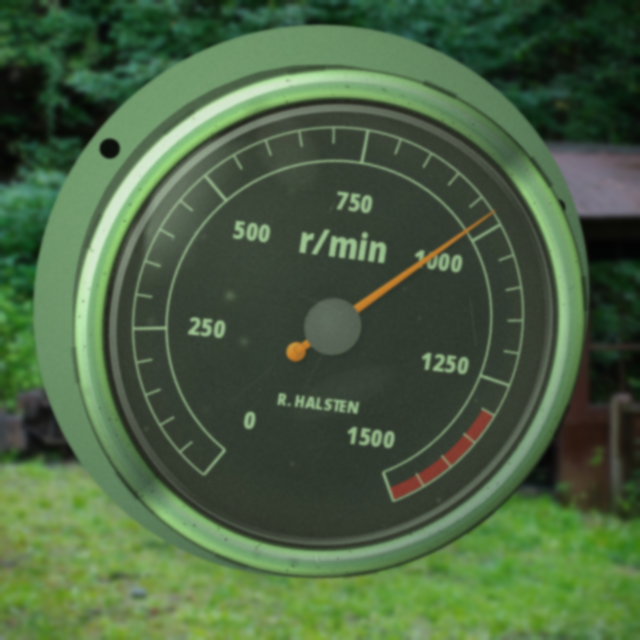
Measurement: 975 rpm
